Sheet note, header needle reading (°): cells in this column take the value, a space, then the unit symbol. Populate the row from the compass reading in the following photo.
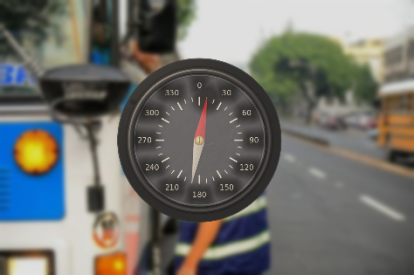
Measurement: 10 °
